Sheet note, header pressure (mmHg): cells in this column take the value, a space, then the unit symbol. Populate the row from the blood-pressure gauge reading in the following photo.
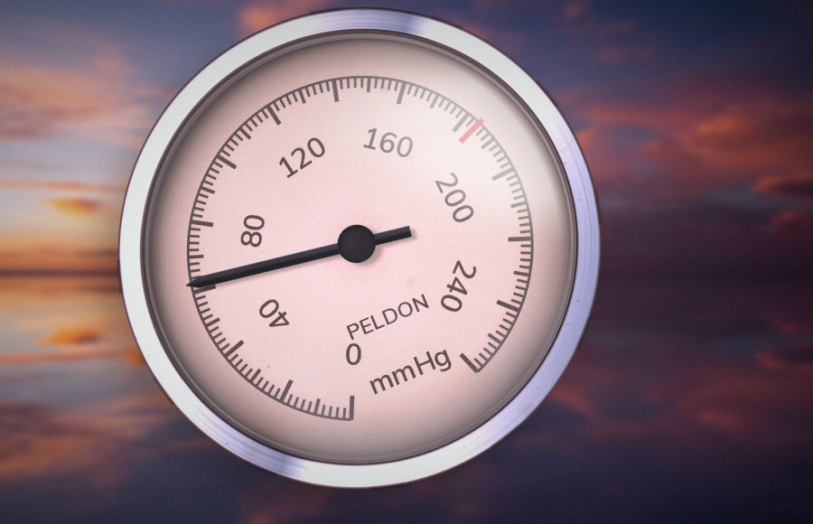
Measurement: 62 mmHg
